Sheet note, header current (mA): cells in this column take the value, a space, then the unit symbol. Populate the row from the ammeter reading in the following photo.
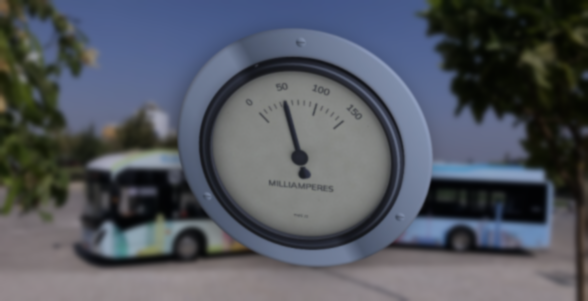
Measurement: 50 mA
